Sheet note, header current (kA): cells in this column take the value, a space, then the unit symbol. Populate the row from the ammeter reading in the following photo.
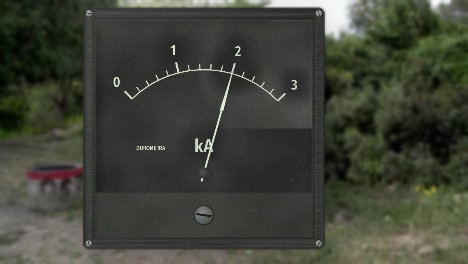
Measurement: 2 kA
